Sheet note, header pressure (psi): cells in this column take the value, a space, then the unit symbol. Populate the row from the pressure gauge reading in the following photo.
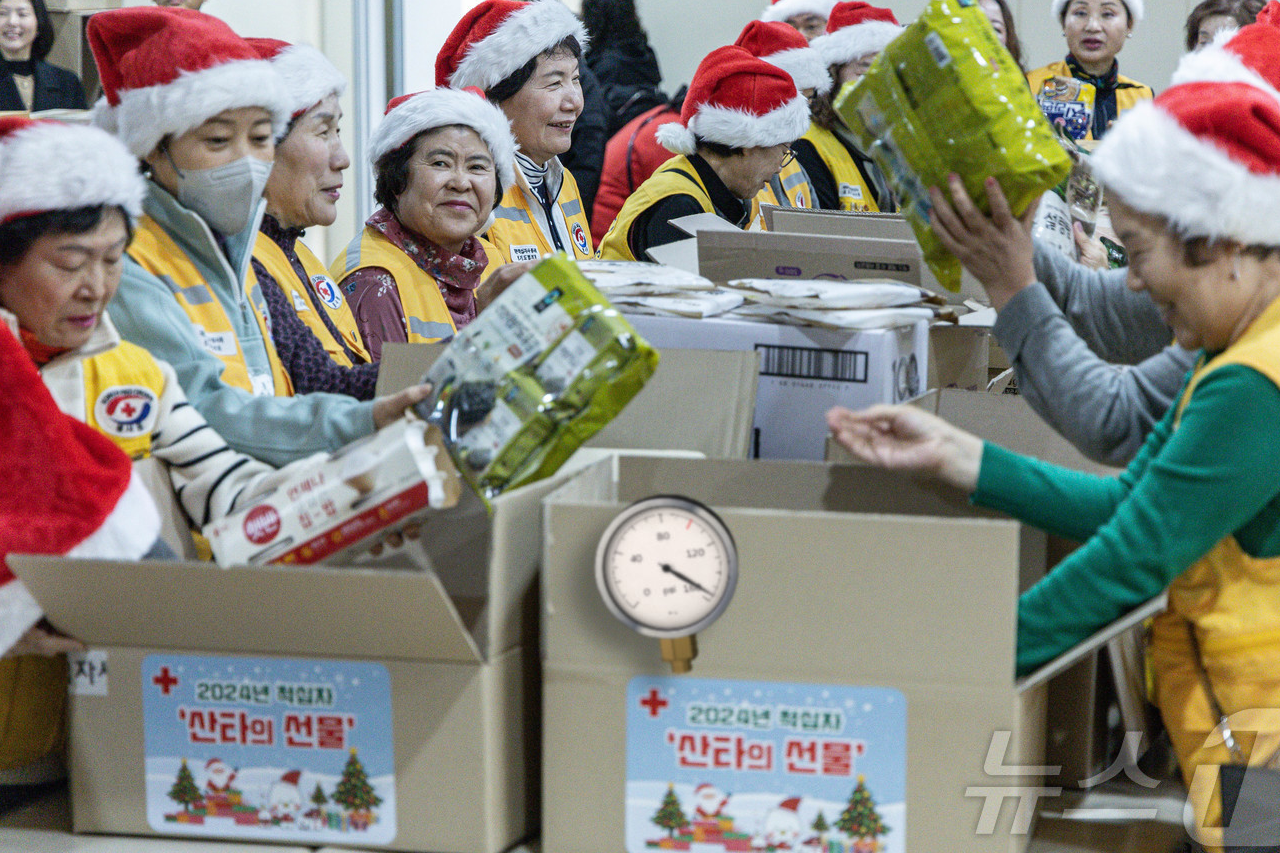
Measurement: 155 psi
